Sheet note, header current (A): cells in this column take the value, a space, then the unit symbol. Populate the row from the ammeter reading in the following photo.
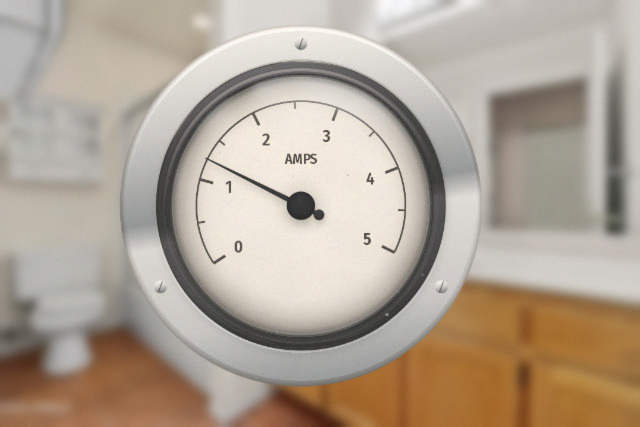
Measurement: 1.25 A
